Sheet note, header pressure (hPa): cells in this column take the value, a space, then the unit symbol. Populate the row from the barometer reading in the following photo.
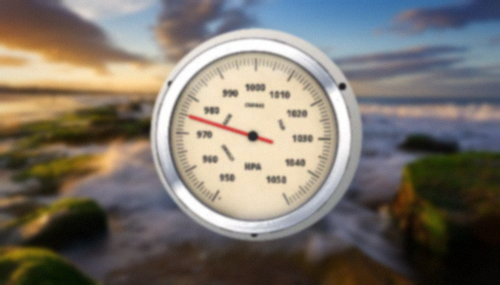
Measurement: 975 hPa
